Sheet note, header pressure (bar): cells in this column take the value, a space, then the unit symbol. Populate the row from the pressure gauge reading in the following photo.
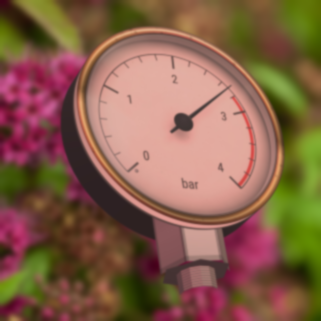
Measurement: 2.7 bar
